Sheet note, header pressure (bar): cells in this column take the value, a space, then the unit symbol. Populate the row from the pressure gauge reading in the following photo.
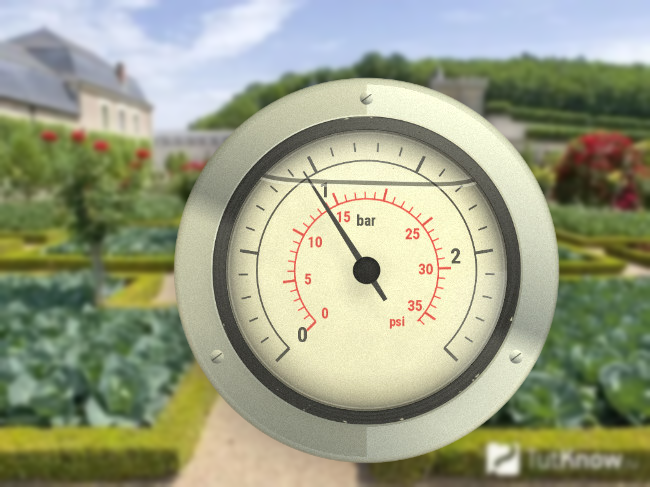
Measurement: 0.95 bar
